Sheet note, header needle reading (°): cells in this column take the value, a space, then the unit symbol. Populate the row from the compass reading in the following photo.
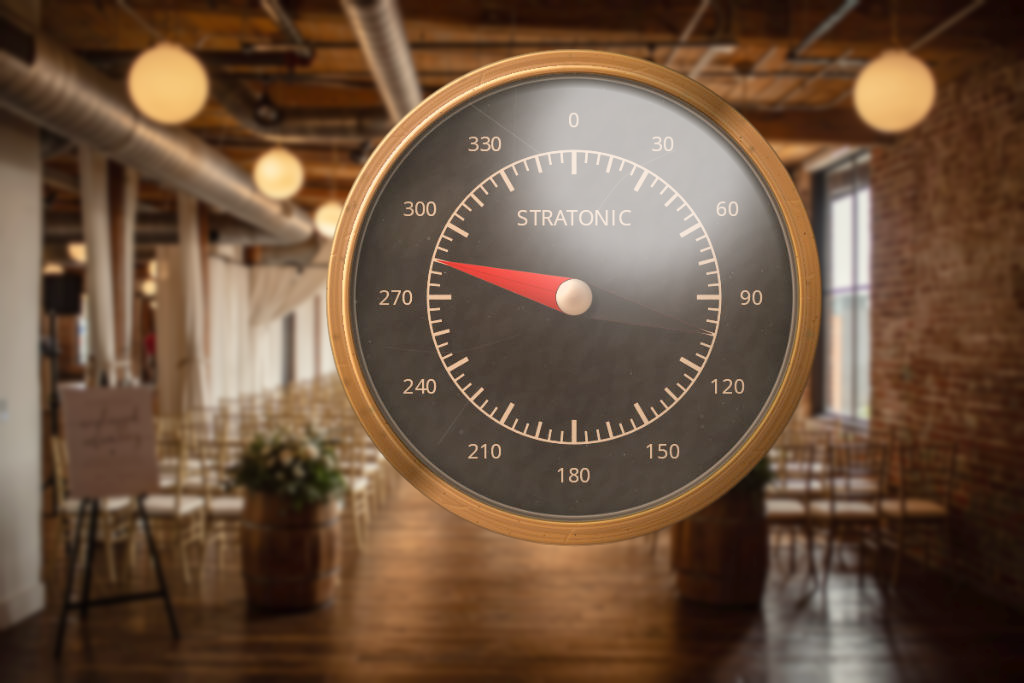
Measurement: 285 °
